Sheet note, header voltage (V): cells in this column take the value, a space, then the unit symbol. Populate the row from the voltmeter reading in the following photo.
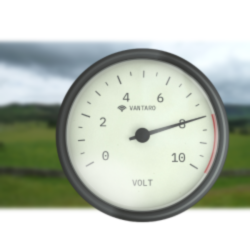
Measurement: 8 V
